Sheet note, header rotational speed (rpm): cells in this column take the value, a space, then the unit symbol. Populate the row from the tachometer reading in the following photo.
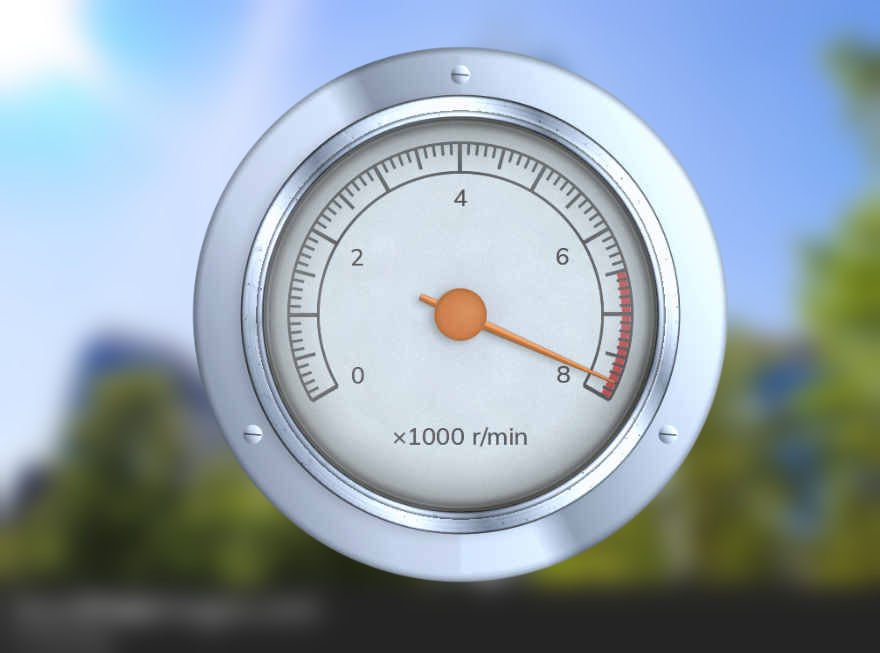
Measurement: 7800 rpm
